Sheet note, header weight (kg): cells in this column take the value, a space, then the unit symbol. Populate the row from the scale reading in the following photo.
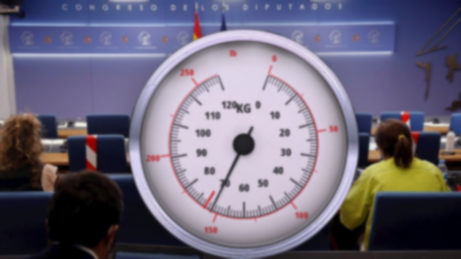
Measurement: 70 kg
